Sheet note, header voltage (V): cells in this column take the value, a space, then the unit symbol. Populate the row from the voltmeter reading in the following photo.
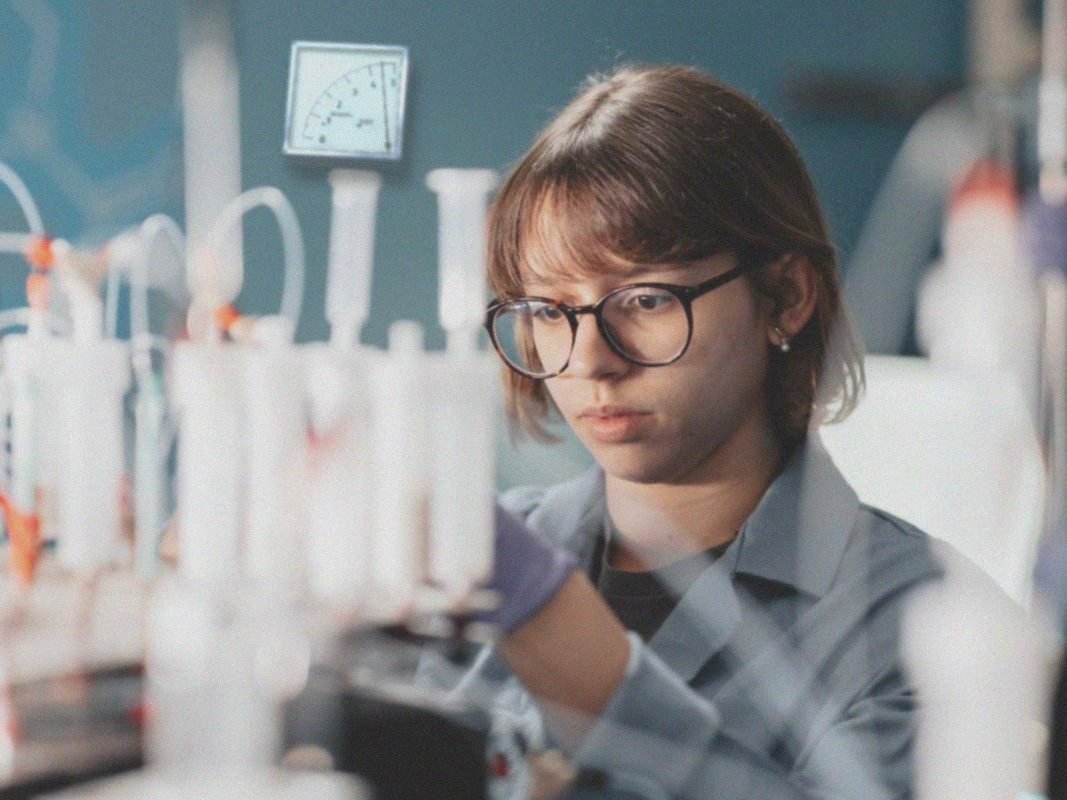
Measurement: 4.5 V
